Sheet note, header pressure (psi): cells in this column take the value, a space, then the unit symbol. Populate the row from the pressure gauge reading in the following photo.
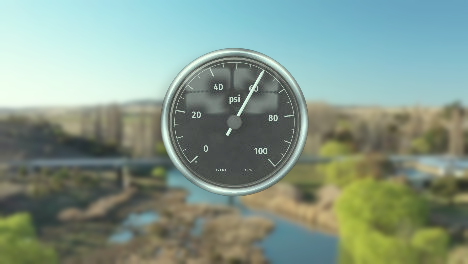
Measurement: 60 psi
